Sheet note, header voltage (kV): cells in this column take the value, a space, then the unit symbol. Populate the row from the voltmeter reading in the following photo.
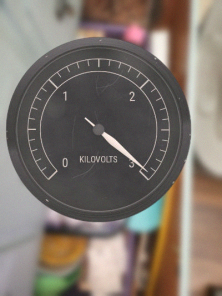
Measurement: 2.95 kV
